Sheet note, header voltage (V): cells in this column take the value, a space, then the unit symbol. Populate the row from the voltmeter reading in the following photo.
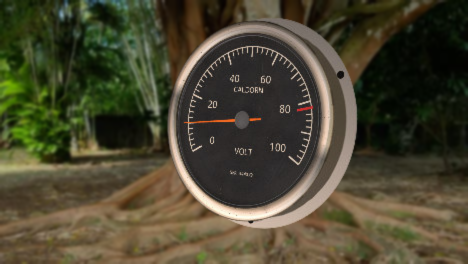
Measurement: 10 V
